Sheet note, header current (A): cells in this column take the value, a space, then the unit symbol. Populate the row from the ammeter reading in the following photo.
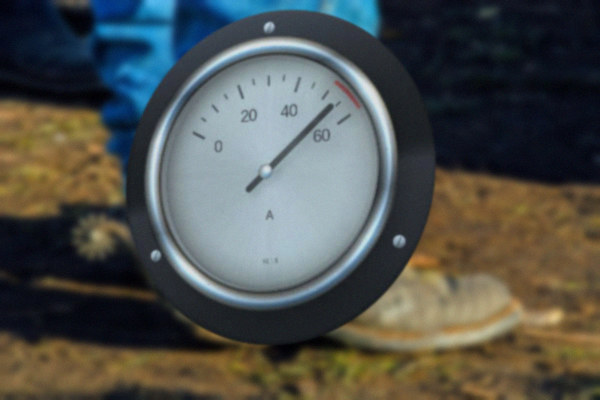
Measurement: 55 A
